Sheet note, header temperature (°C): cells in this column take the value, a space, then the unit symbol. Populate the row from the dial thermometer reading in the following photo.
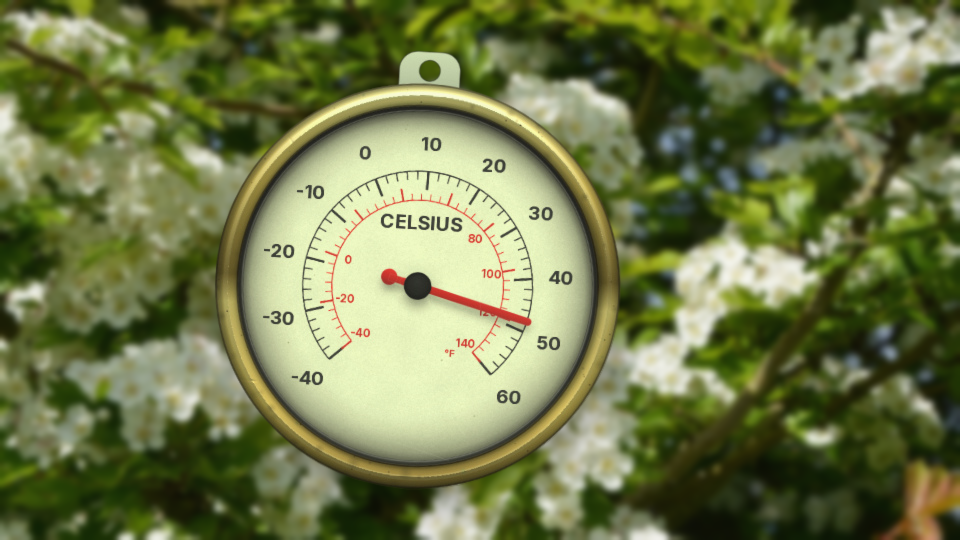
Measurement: 48 °C
